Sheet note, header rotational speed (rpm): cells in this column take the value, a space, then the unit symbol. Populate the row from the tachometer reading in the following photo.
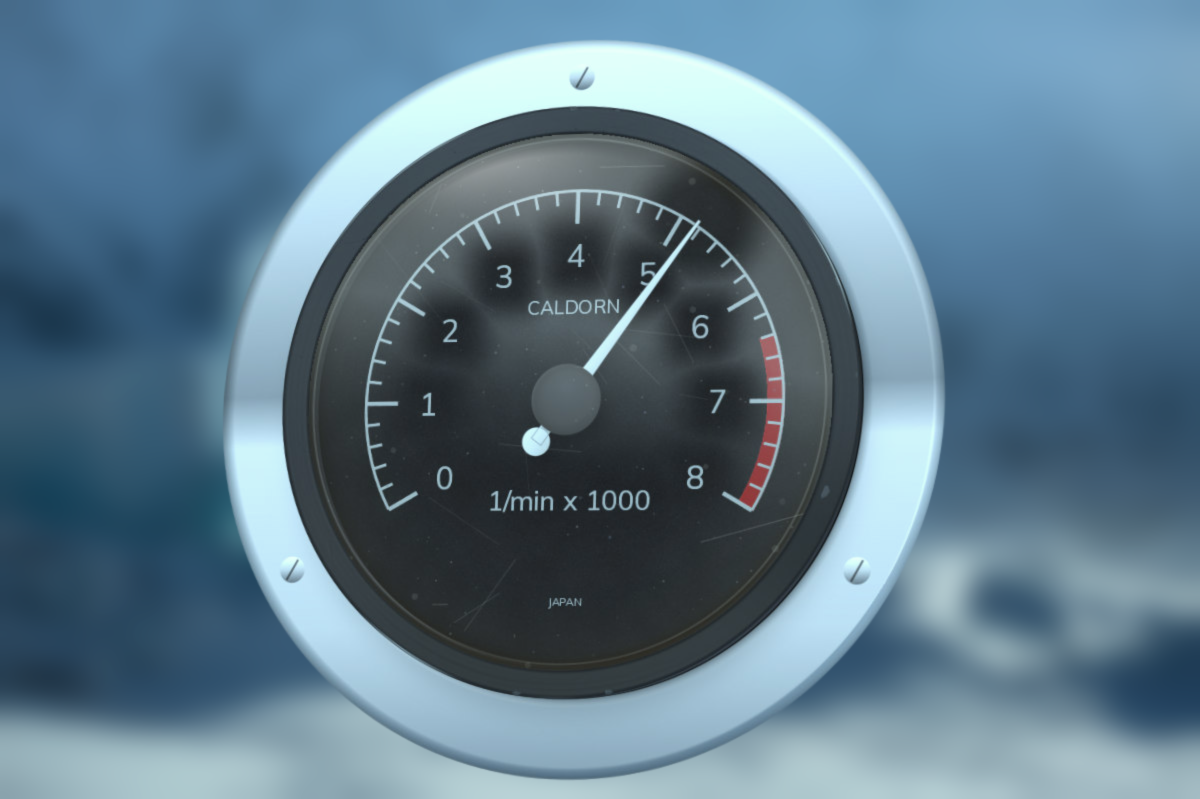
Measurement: 5200 rpm
